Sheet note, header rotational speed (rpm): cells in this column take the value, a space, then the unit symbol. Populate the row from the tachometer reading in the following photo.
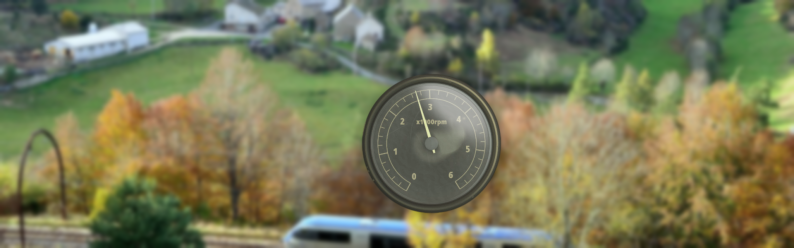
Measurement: 2700 rpm
